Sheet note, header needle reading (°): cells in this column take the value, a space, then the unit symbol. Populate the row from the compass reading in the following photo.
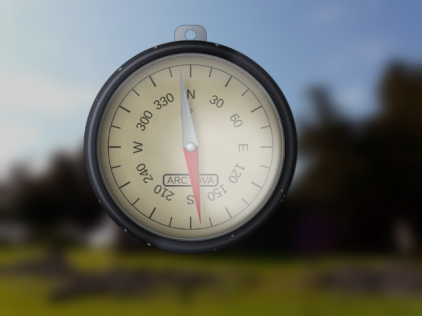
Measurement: 172.5 °
